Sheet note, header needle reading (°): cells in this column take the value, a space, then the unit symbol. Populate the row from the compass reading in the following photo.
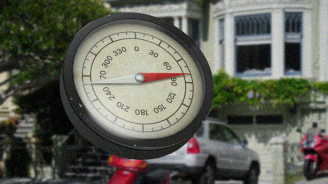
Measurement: 80 °
